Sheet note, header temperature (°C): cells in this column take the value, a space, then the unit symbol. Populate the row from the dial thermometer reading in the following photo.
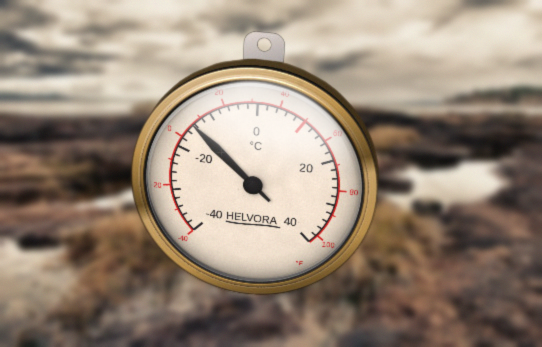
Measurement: -14 °C
